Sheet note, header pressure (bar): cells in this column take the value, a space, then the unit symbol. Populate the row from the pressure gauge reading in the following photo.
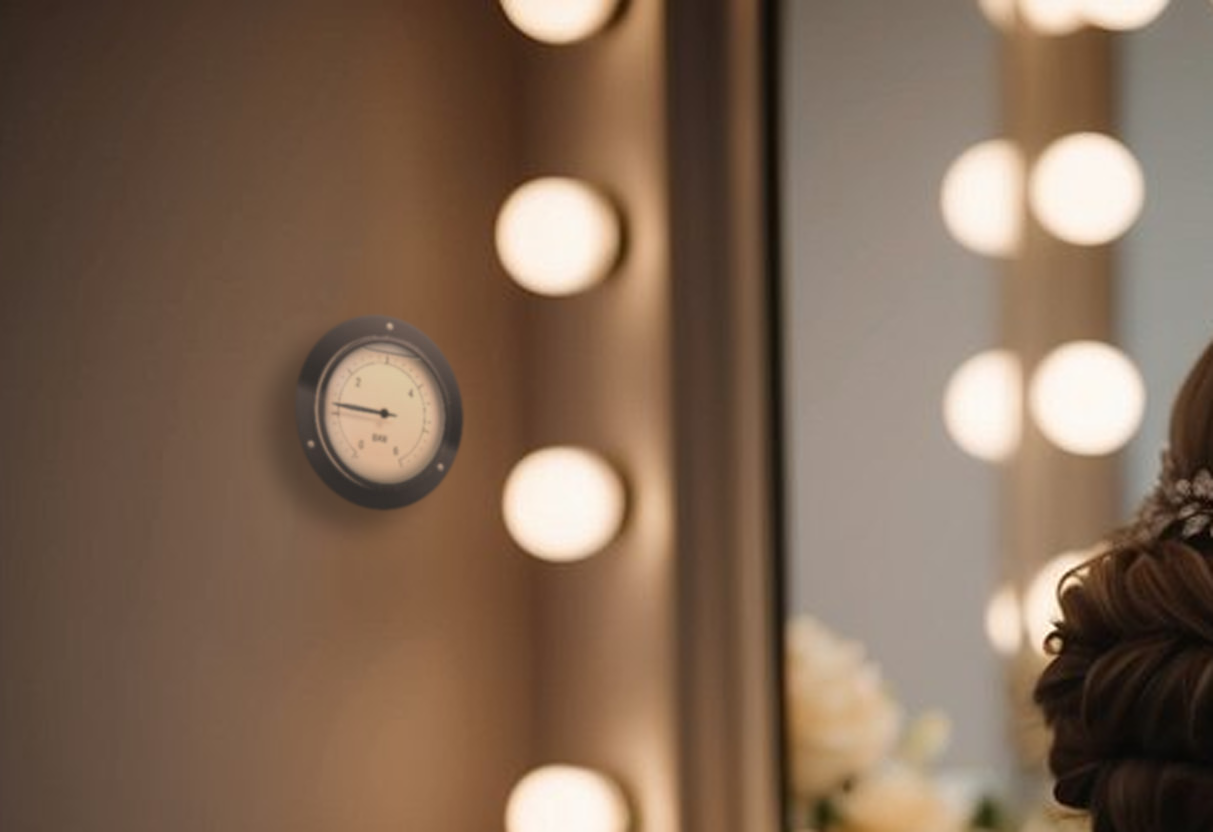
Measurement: 1.2 bar
